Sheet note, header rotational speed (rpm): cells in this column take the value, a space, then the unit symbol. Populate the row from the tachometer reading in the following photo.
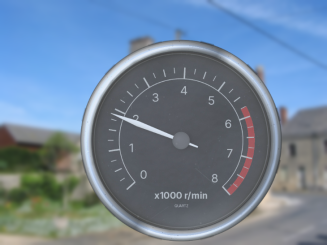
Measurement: 1875 rpm
